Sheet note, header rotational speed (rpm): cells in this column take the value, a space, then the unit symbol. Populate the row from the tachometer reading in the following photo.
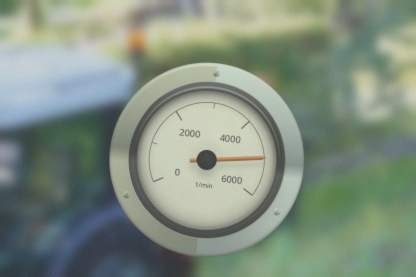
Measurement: 5000 rpm
